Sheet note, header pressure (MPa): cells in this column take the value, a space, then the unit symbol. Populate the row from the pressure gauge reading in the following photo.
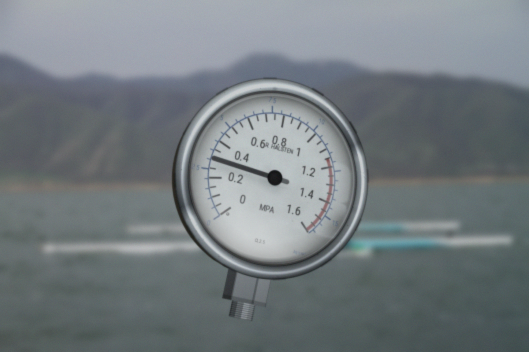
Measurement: 0.3 MPa
